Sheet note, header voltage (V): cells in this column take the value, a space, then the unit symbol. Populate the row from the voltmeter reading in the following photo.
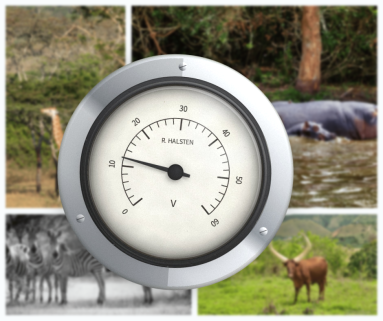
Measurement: 12 V
